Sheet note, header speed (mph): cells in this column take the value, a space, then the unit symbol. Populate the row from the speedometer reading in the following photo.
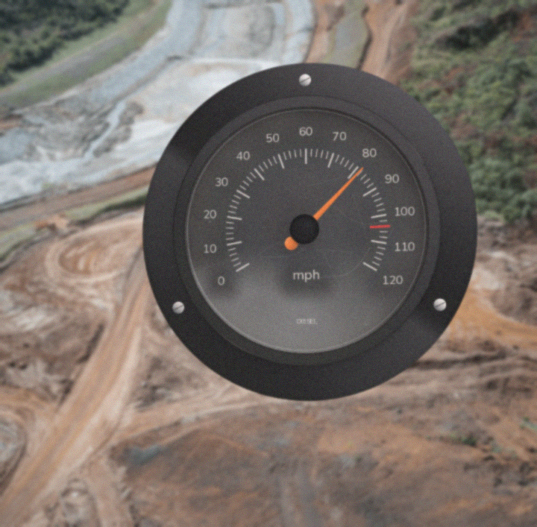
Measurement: 82 mph
